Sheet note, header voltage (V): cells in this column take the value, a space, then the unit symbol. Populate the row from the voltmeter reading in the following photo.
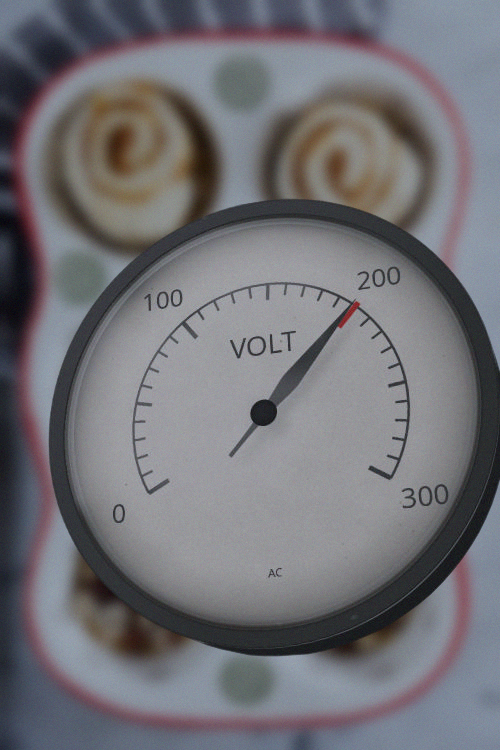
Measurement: 200 V
